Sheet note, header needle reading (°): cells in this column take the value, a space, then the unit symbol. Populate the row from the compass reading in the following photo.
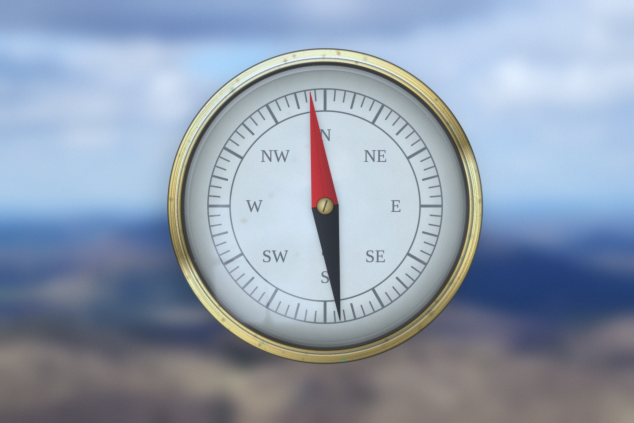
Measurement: 352.5 °
